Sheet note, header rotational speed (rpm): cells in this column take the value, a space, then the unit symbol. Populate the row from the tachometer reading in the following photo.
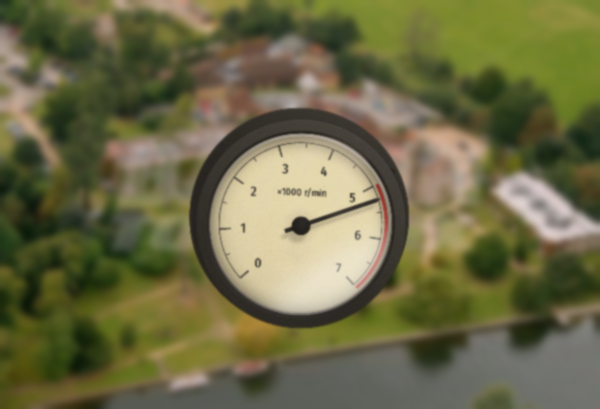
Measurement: 5250 rpm
